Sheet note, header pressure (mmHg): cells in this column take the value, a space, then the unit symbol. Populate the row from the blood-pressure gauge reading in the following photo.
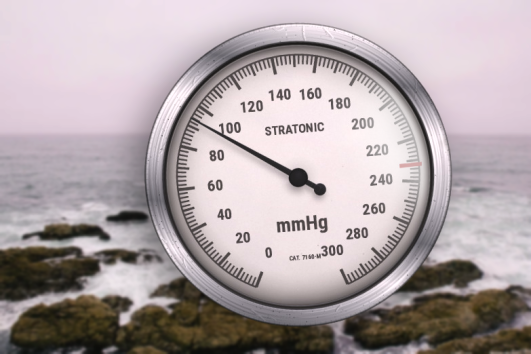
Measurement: 94 mmHg
